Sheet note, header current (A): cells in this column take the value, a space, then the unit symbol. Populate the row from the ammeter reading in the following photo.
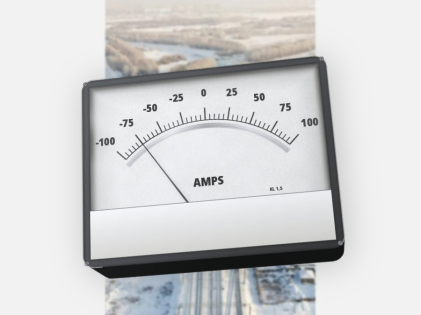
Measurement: -75 A
